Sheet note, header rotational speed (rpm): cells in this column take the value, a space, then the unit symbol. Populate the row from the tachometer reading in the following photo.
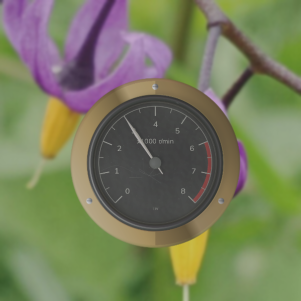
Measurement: 3000 rpm
